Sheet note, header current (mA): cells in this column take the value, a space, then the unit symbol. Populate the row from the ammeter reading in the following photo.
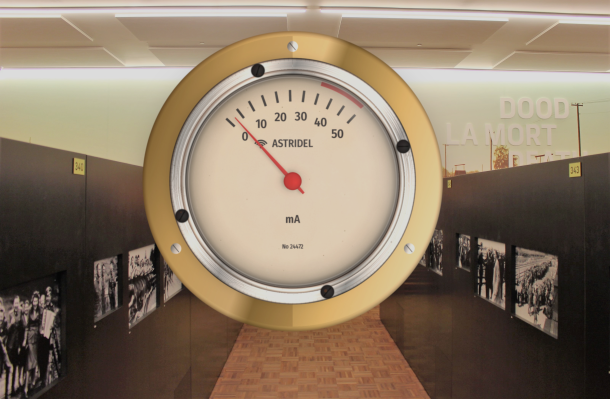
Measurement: 2.5 mA
